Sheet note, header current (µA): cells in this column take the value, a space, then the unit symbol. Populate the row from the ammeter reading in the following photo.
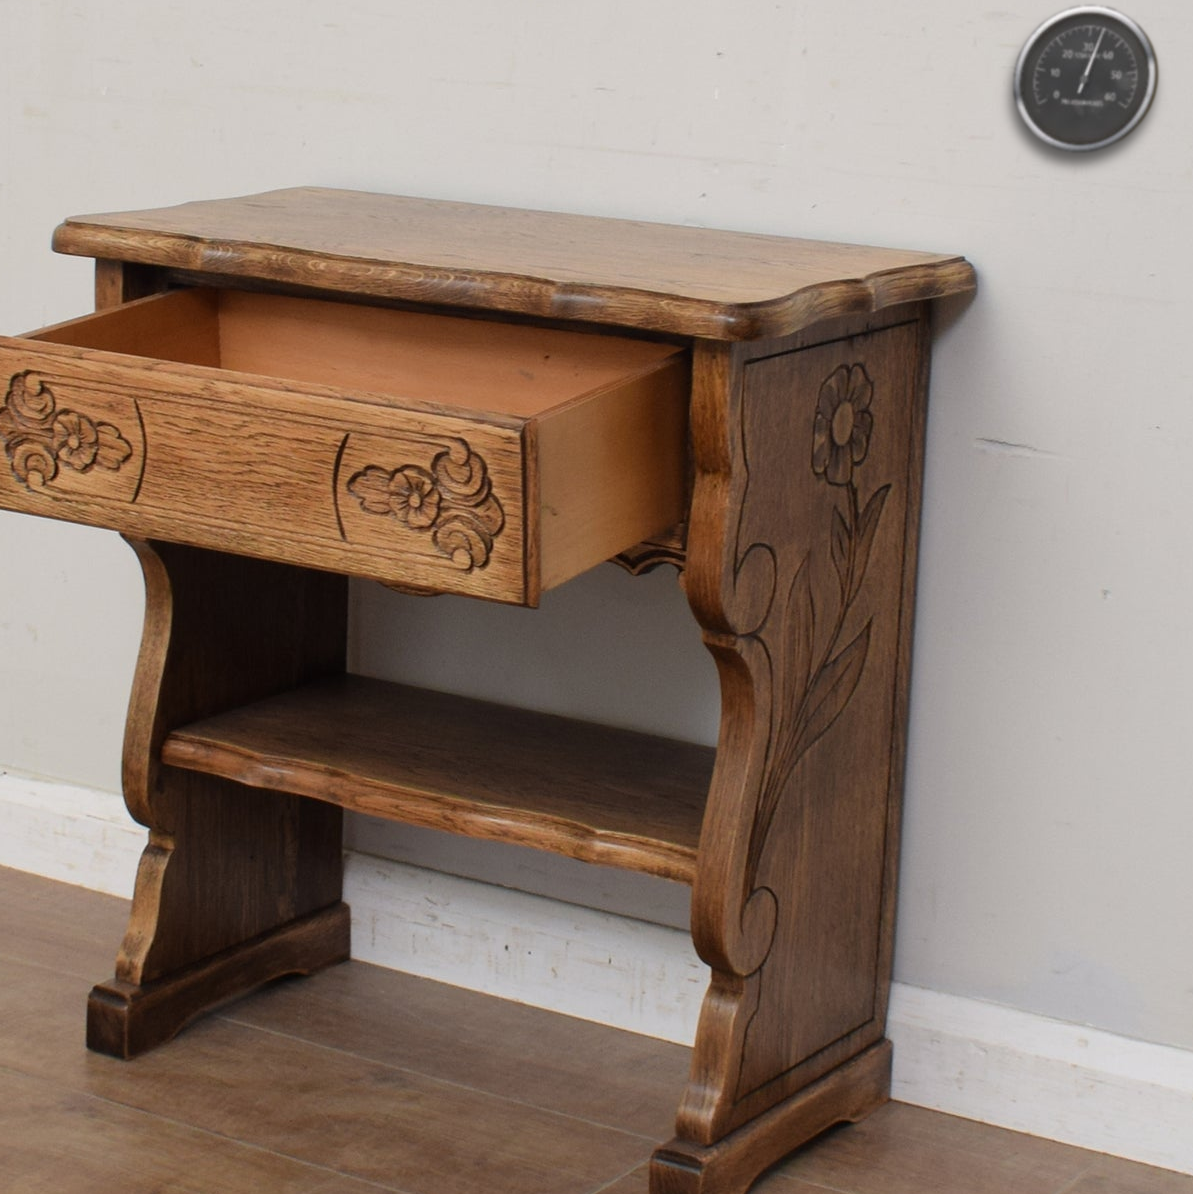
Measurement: 34 µA
